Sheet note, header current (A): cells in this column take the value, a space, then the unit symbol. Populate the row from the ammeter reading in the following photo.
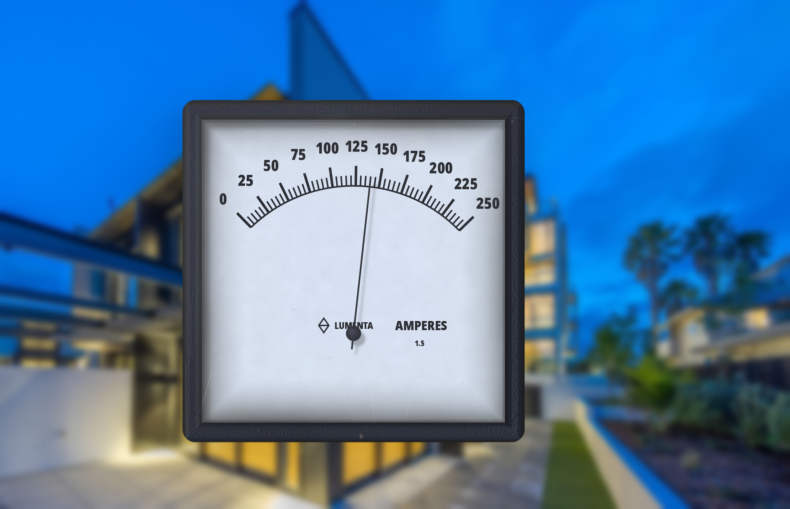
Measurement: 140 A
